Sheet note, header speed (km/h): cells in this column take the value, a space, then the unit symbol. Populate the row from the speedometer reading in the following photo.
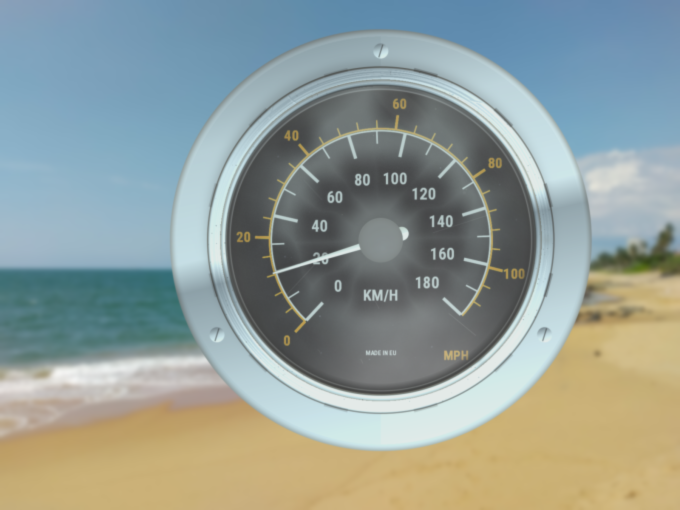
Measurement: 20 km/h
